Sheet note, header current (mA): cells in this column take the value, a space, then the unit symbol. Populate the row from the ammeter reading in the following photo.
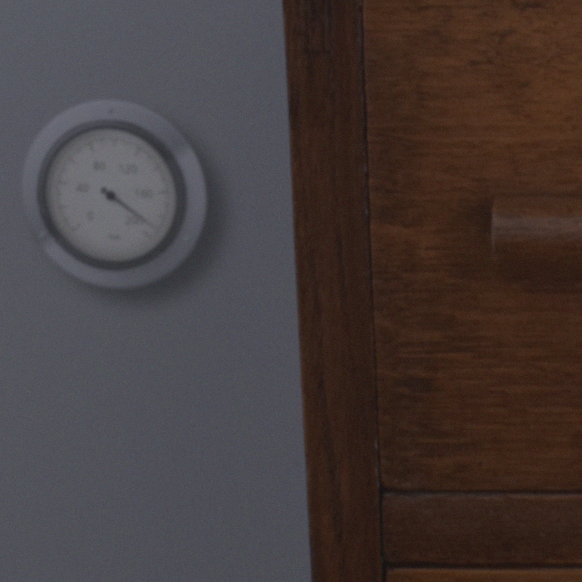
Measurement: 190 mA
